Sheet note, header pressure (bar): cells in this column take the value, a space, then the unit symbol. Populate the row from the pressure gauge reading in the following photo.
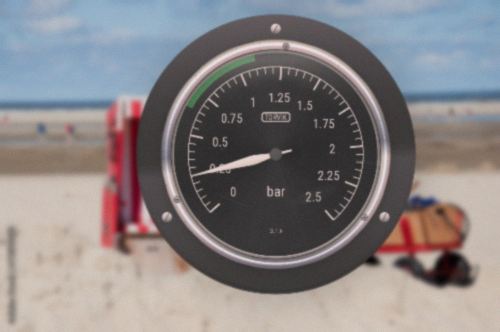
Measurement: 0.25 bar
